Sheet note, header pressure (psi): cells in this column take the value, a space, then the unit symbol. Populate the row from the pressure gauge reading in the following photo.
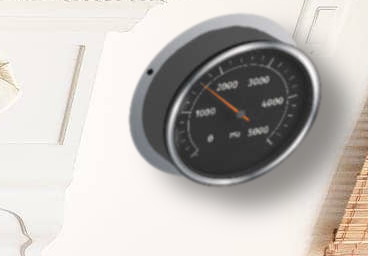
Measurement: 1600 psi
